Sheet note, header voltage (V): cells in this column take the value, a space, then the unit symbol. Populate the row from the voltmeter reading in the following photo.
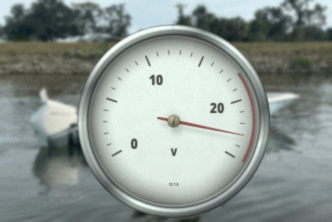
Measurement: 23 V
